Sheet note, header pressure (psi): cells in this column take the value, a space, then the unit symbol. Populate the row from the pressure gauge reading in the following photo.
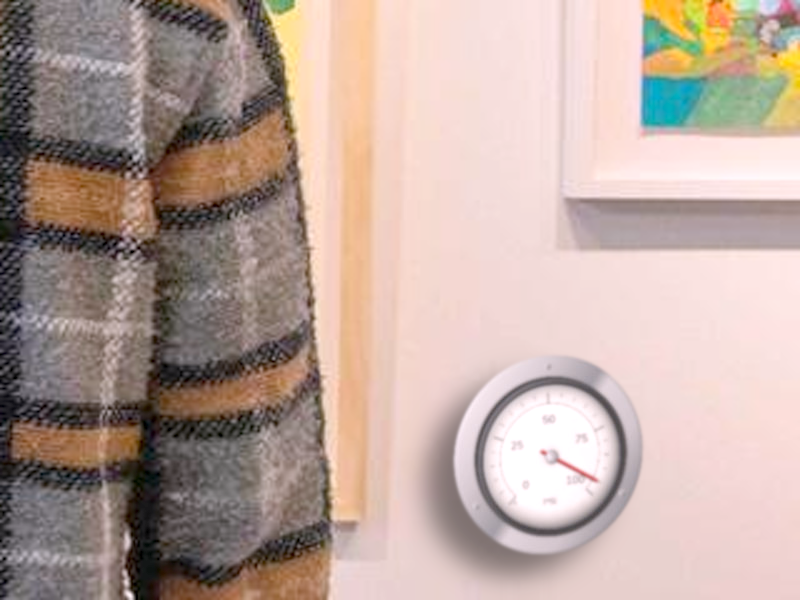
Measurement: 95 psi
